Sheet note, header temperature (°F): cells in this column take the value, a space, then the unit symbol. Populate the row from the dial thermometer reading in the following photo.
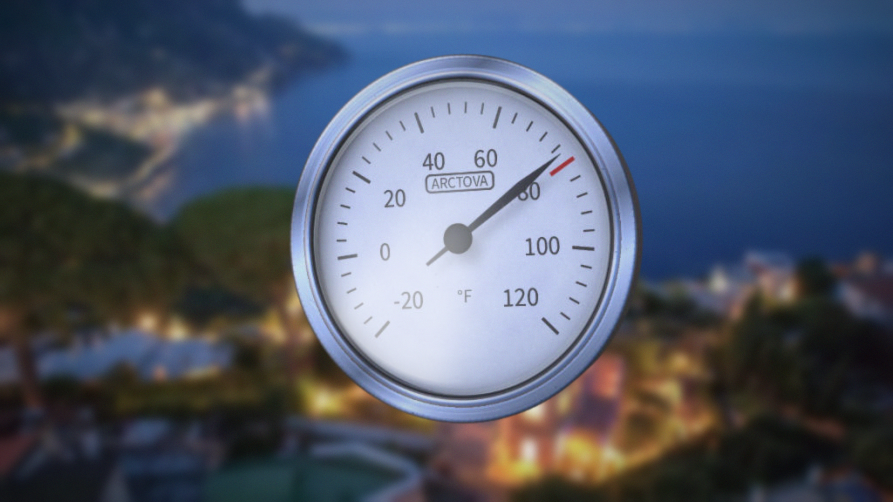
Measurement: 78 °F
